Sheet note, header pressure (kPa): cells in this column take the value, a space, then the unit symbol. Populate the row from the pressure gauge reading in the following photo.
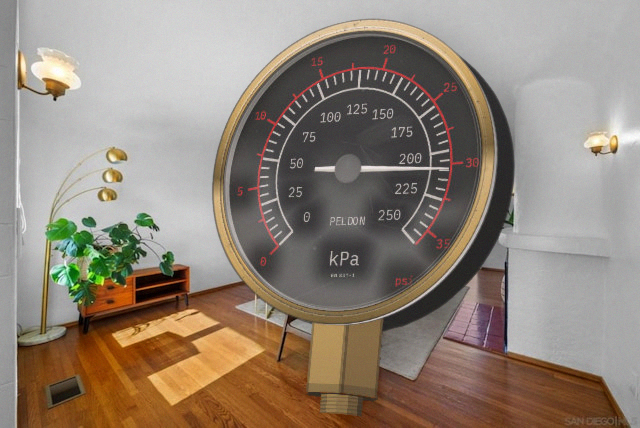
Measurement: 210 kPa
